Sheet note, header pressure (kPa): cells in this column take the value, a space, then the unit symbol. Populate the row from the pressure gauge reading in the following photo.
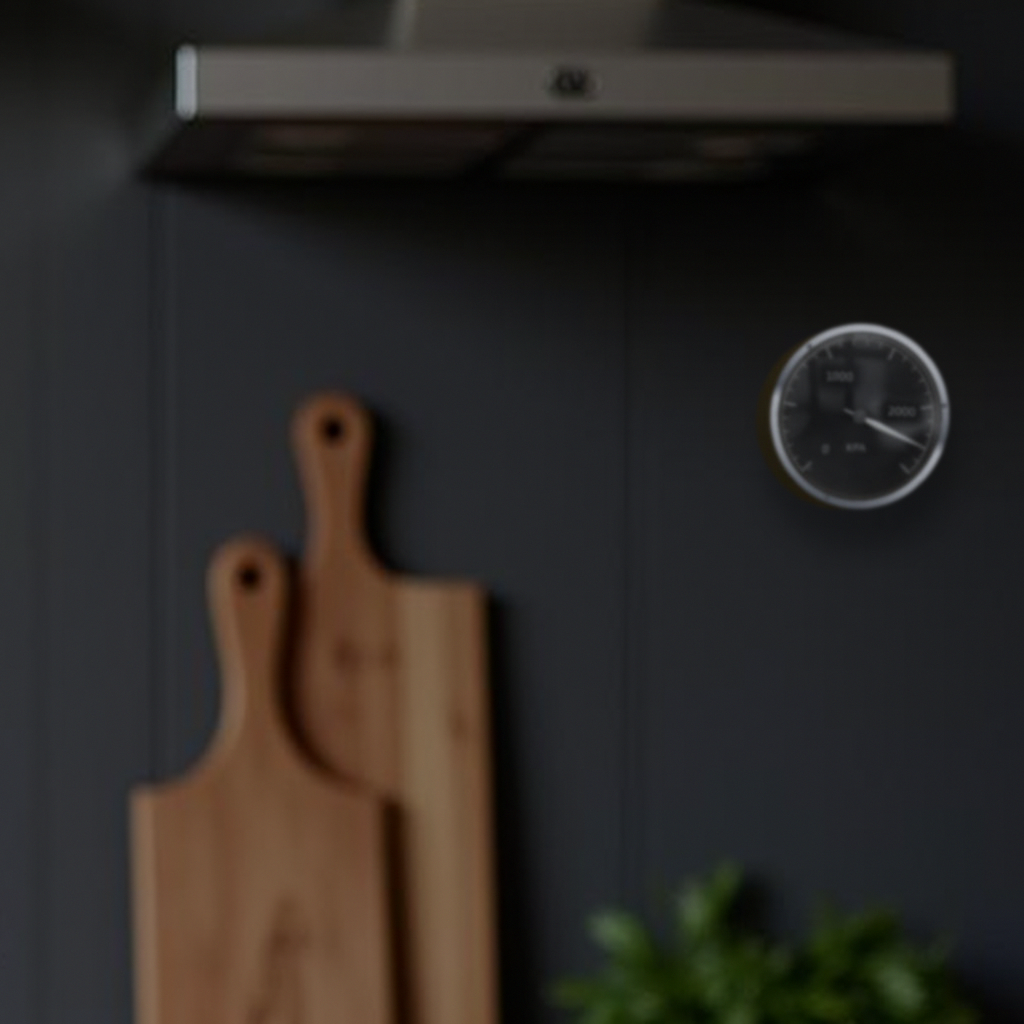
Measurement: 2300 kPa
